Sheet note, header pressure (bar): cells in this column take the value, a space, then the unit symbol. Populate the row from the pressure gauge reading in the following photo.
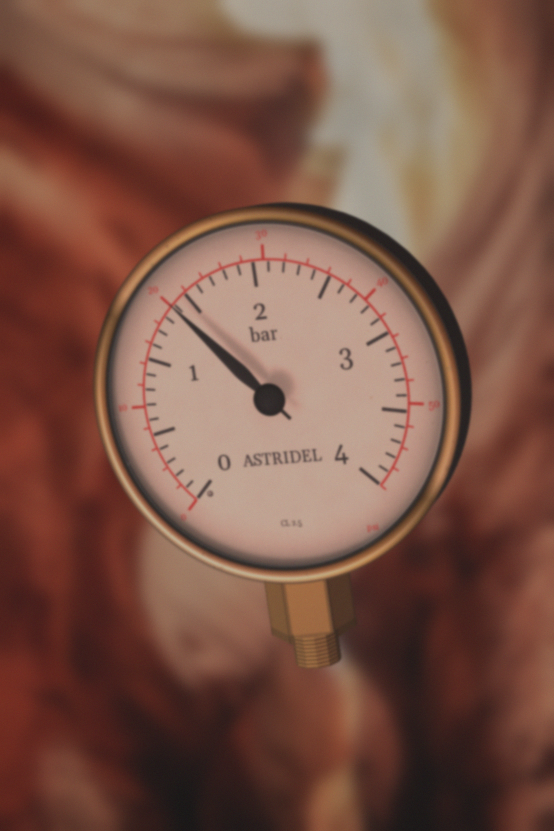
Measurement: 1.4 bar
